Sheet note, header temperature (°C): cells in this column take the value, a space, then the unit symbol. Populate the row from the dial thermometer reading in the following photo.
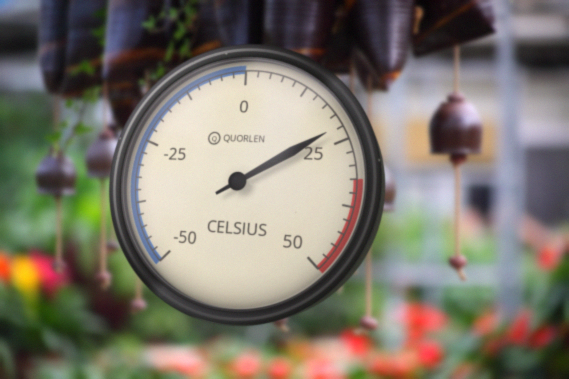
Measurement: 22.5 °C
